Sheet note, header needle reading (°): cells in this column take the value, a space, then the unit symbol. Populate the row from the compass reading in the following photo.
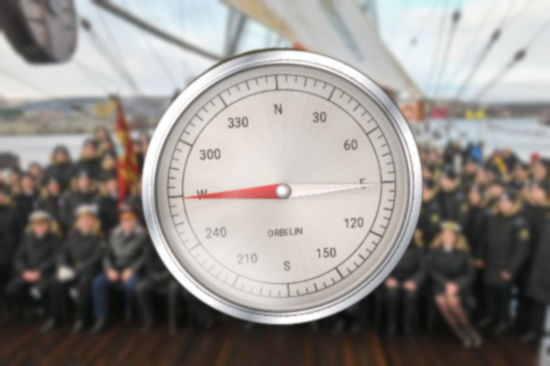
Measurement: 270 °
